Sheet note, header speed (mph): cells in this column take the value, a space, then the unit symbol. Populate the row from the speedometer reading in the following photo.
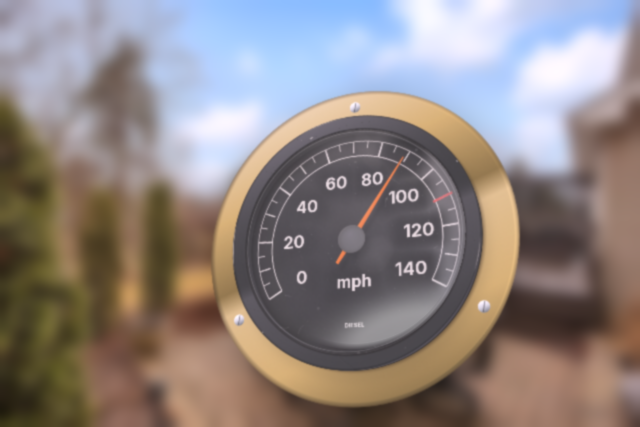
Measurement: 90 mph
